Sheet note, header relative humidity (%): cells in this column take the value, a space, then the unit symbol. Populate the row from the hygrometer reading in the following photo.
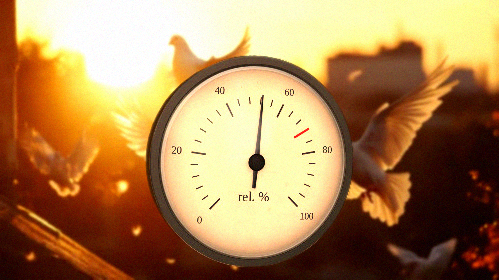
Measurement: 52 %
